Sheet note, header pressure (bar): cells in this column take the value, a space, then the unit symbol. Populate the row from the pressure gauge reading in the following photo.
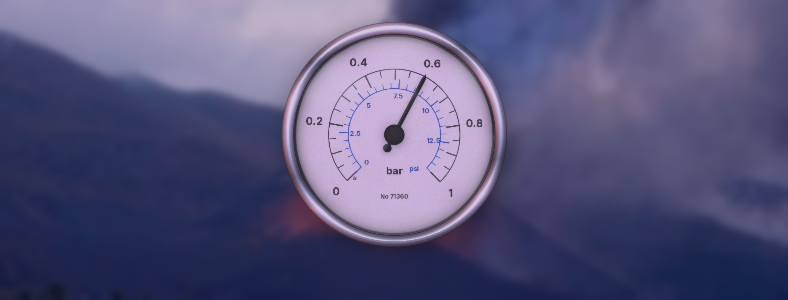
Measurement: 0.6 bar
